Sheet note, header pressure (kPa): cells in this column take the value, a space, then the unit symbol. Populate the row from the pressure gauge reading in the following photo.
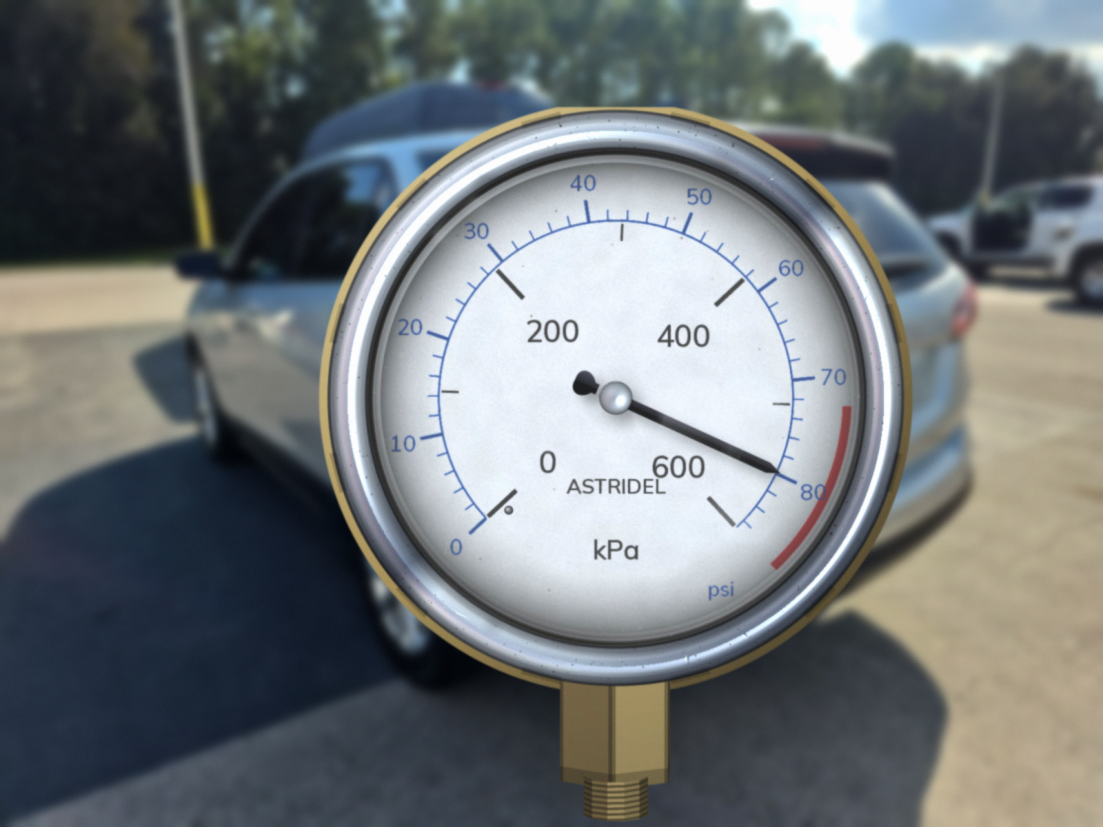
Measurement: 550 kPa
